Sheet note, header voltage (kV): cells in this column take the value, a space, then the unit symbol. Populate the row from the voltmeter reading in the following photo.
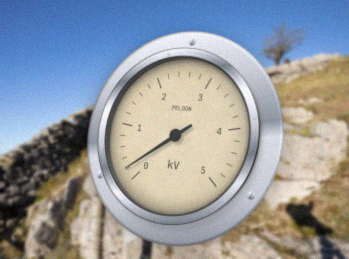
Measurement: 0.2 kV
